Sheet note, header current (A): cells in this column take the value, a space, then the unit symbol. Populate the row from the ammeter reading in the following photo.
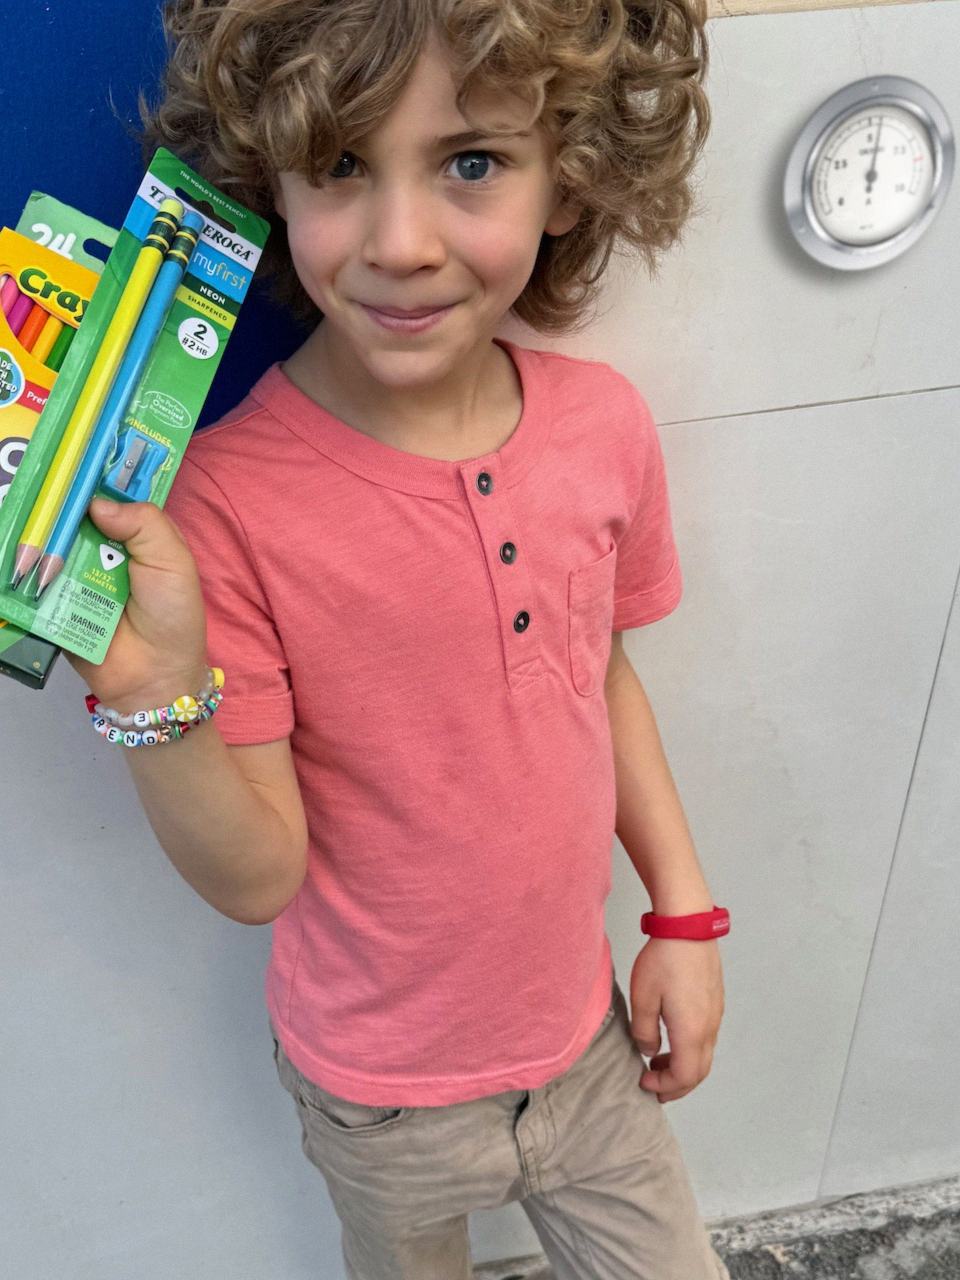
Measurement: 5.5 A
